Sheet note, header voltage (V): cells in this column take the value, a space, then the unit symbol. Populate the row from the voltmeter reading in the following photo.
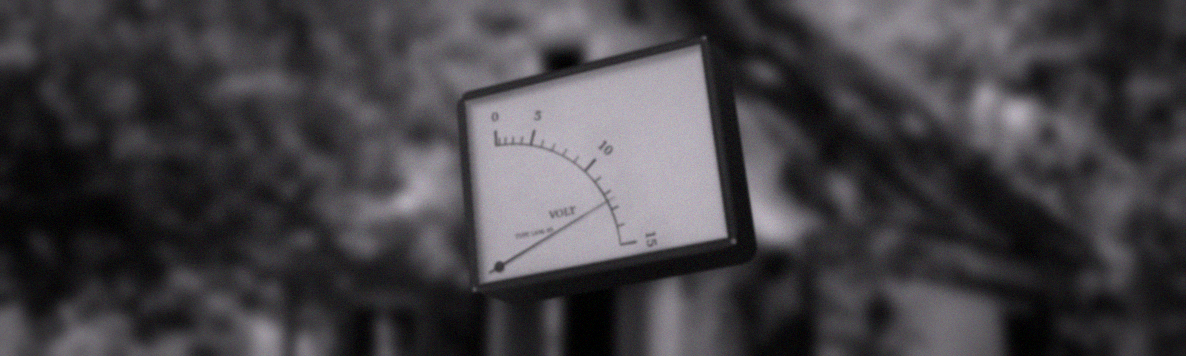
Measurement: 12.5 V
